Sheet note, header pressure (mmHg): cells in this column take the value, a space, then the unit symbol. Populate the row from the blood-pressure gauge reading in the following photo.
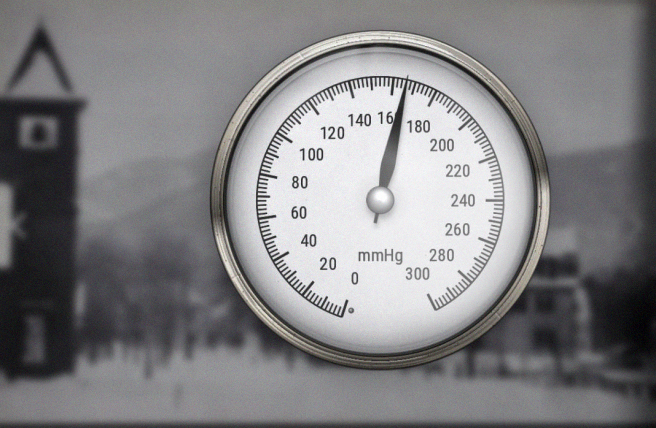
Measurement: 166 mmHg
